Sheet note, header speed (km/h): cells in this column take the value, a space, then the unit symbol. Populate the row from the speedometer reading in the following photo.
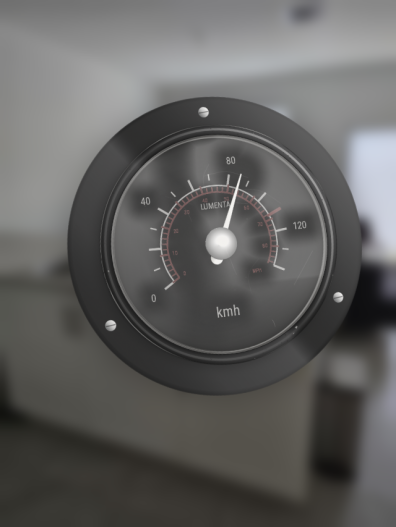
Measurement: 85 km/h
